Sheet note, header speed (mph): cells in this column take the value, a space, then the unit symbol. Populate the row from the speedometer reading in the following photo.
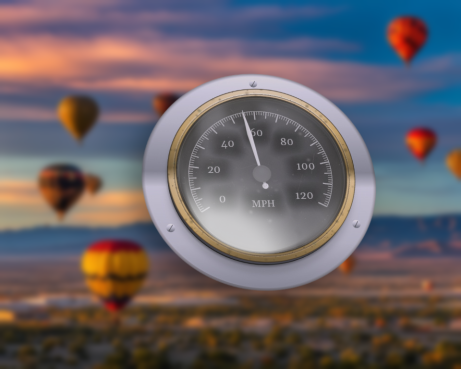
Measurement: 55 mph
